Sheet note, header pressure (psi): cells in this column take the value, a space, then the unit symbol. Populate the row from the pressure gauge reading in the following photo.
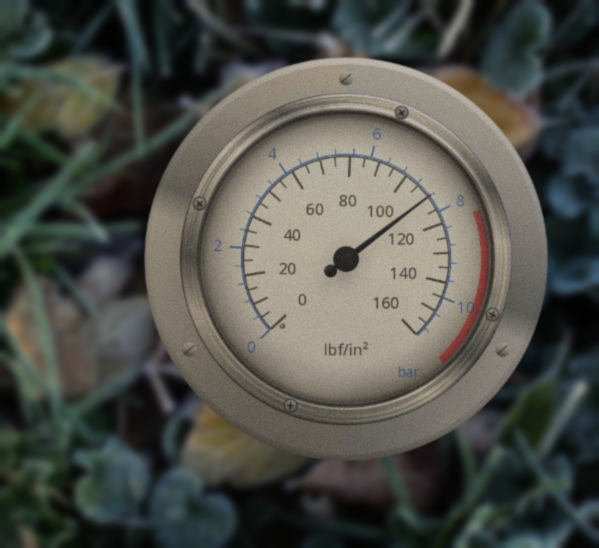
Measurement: 110 psi
